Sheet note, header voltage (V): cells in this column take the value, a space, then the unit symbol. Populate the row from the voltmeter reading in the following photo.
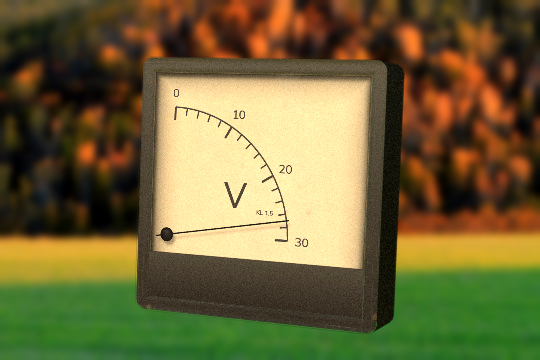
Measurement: 27 V
